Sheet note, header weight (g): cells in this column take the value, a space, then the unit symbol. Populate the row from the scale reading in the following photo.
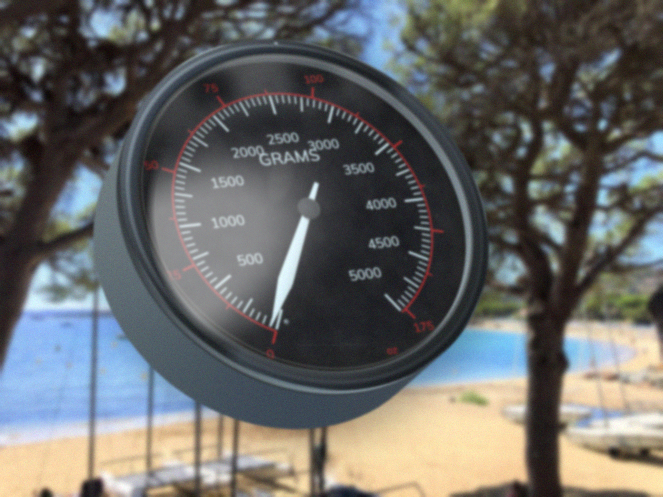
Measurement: 50 g
